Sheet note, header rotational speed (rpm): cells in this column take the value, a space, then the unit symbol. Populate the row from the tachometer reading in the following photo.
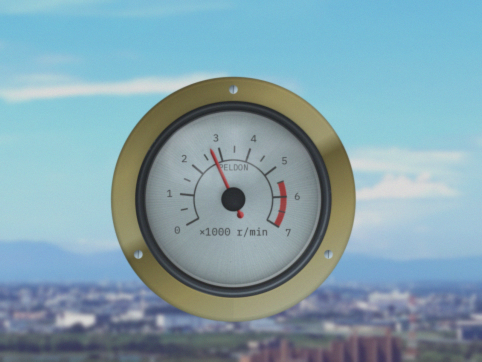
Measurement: 2750 rpm
